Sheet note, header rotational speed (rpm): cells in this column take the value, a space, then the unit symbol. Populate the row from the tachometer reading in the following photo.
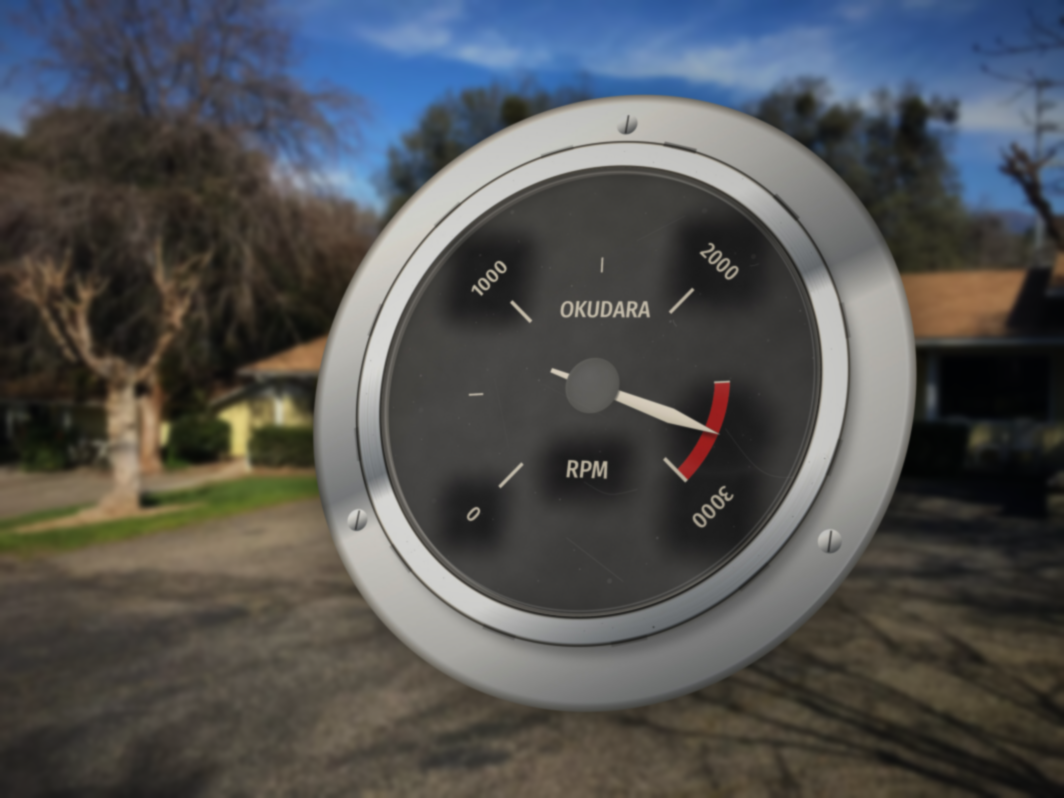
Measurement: 2750 rpm
